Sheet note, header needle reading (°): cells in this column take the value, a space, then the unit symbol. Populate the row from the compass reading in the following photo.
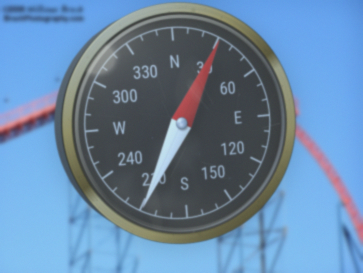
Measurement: 30 °
